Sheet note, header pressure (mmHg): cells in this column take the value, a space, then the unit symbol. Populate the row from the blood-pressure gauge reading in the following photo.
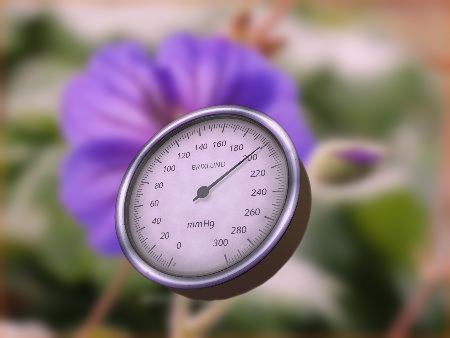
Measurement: 200 mmHg
